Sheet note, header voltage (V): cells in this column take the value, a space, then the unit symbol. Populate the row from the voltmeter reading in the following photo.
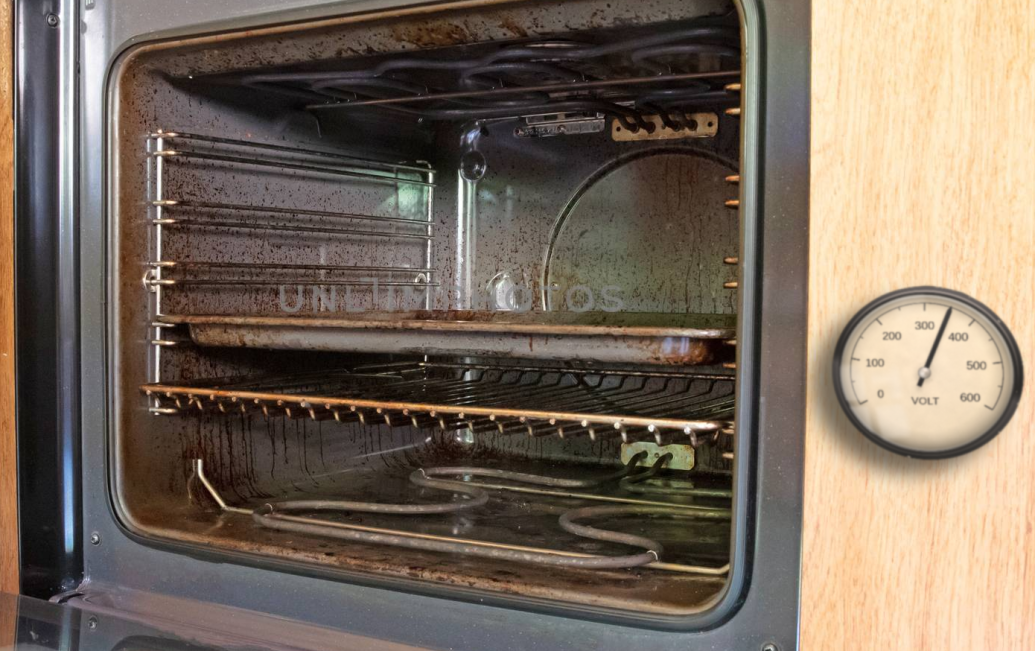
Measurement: 350 V
